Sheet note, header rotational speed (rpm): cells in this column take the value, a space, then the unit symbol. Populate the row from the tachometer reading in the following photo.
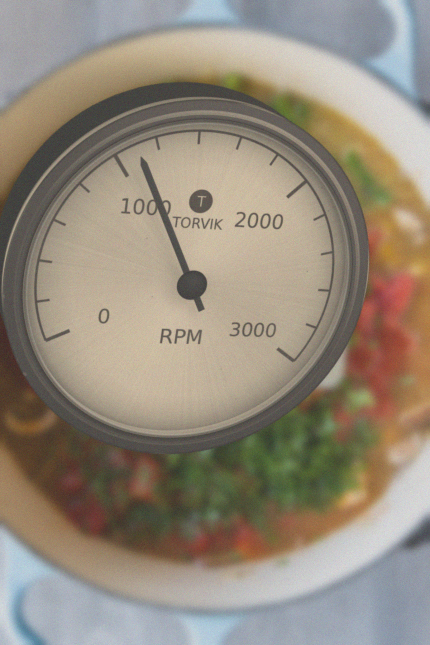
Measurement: 1100 rpm
